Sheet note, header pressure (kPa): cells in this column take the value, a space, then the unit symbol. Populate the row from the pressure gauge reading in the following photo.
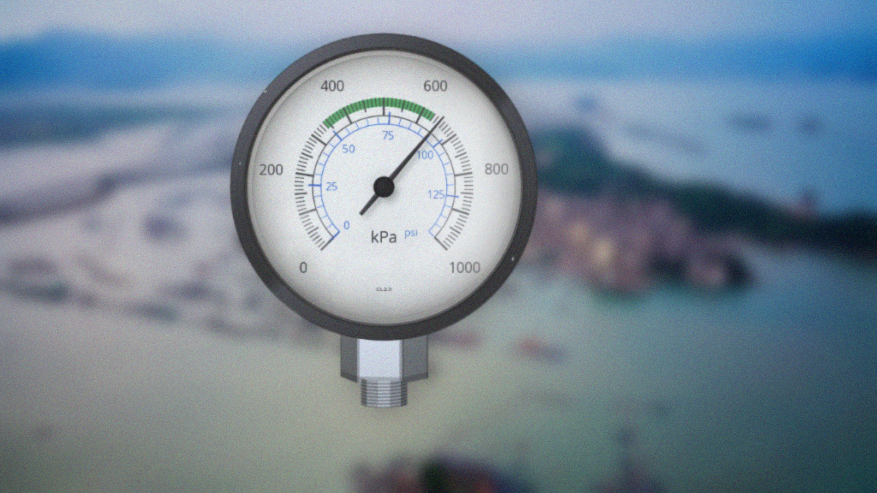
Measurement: 650 kPa
